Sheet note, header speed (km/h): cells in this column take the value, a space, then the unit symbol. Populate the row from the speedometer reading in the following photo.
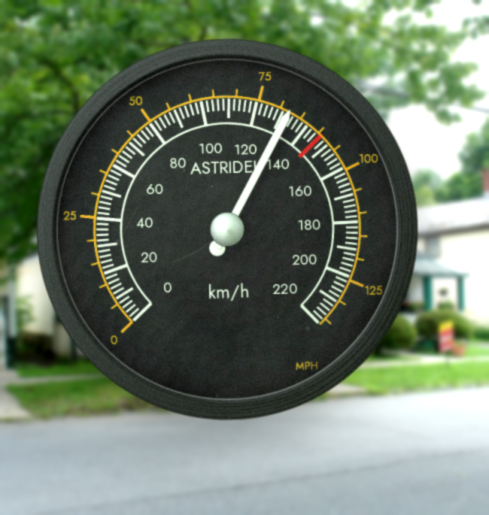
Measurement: 132 km/h
